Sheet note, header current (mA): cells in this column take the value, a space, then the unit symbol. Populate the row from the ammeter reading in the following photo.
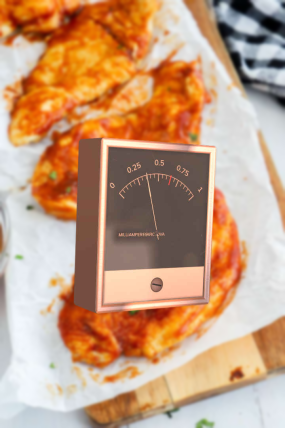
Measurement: 0.35 mA
